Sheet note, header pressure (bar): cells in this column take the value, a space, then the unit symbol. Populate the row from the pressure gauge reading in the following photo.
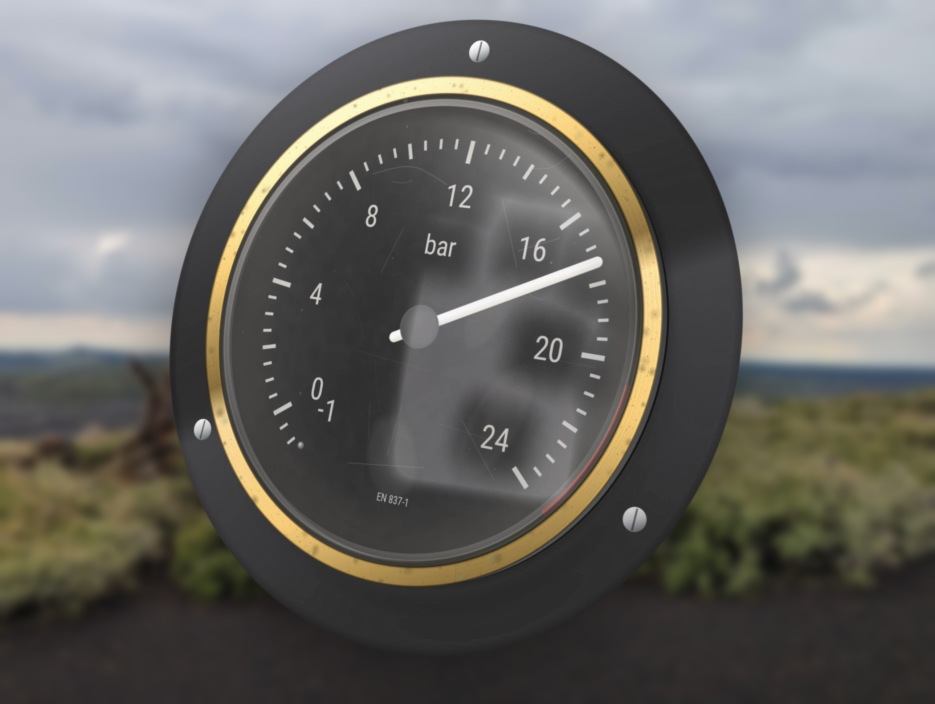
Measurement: 17.5 bar
